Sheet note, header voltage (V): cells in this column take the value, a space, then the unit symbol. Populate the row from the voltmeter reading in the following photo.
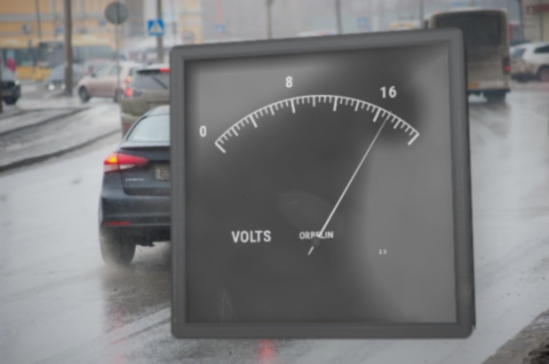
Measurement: 17 V
